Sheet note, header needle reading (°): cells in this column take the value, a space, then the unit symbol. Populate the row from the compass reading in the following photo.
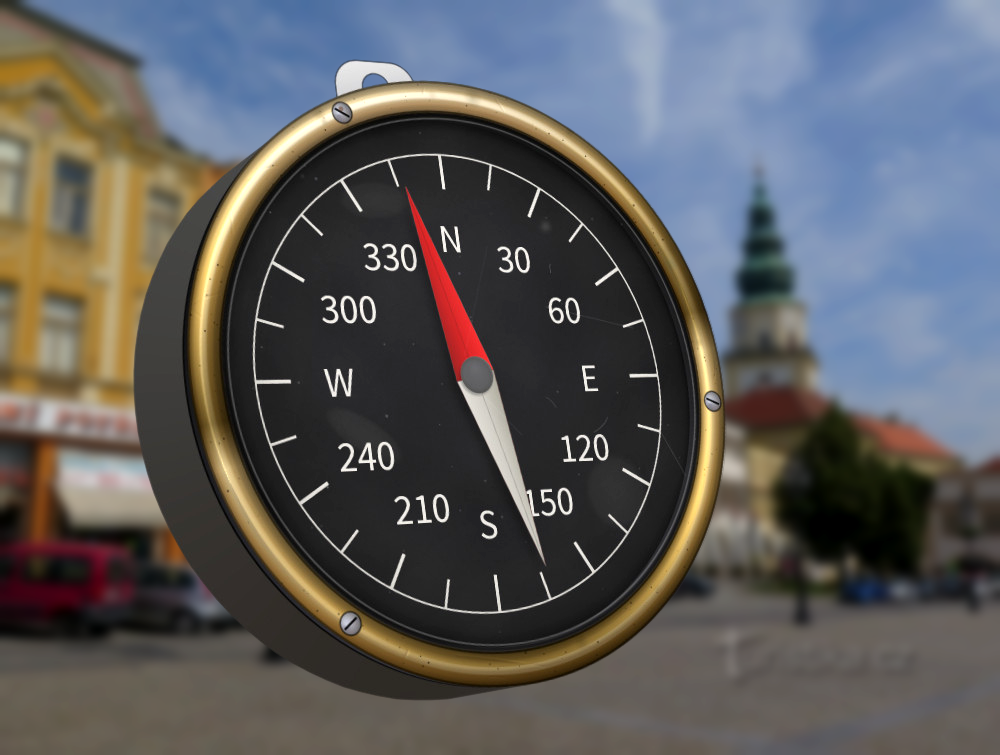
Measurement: 345 °
